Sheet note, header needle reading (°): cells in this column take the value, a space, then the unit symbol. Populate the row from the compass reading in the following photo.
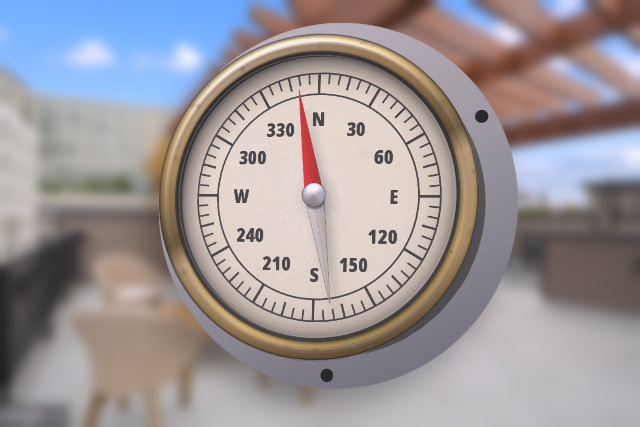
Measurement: 350 °
